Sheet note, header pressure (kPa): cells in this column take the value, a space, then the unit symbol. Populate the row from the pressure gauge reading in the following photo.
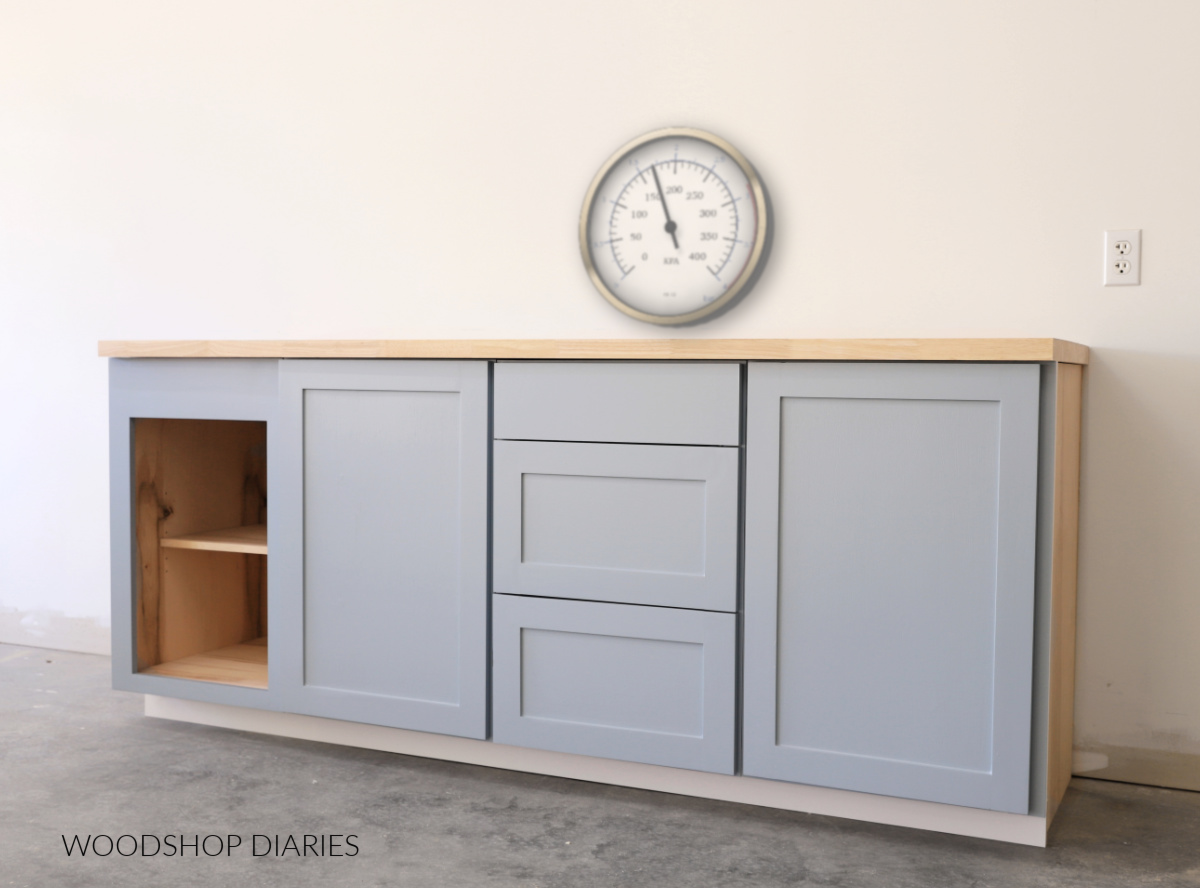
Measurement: 170 kPa
